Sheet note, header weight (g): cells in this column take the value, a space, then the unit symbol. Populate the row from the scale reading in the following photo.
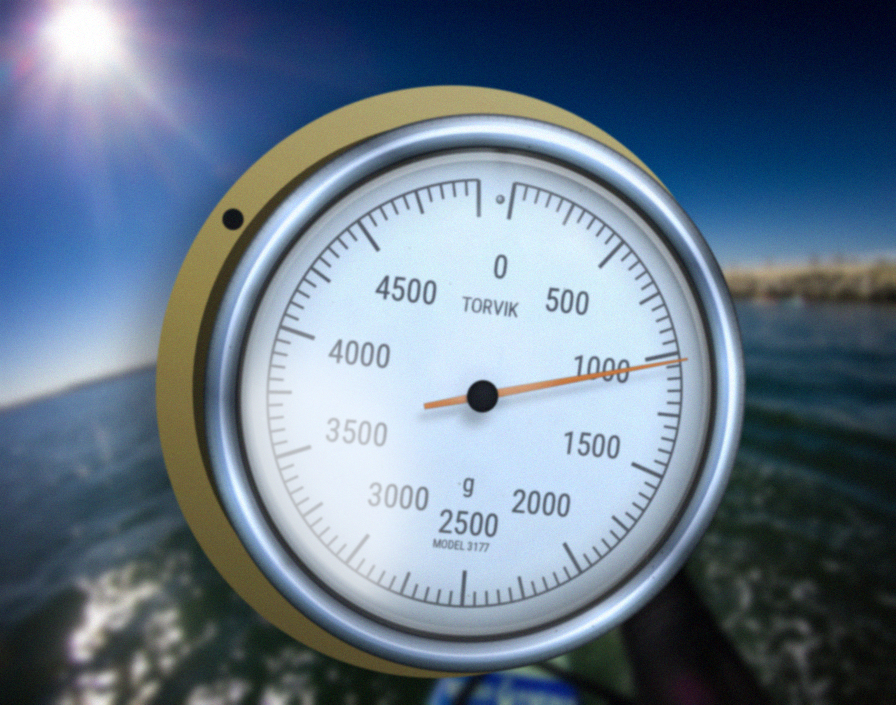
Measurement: 1025 g
